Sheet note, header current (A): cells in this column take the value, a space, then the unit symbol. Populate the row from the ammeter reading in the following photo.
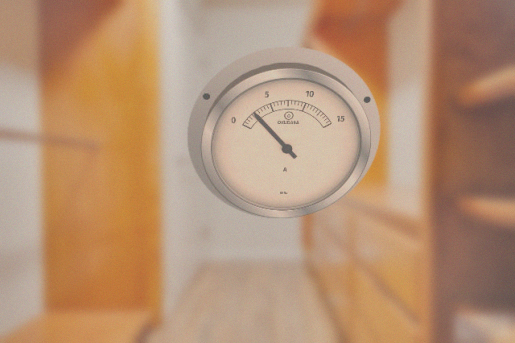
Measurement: 2.5 A
